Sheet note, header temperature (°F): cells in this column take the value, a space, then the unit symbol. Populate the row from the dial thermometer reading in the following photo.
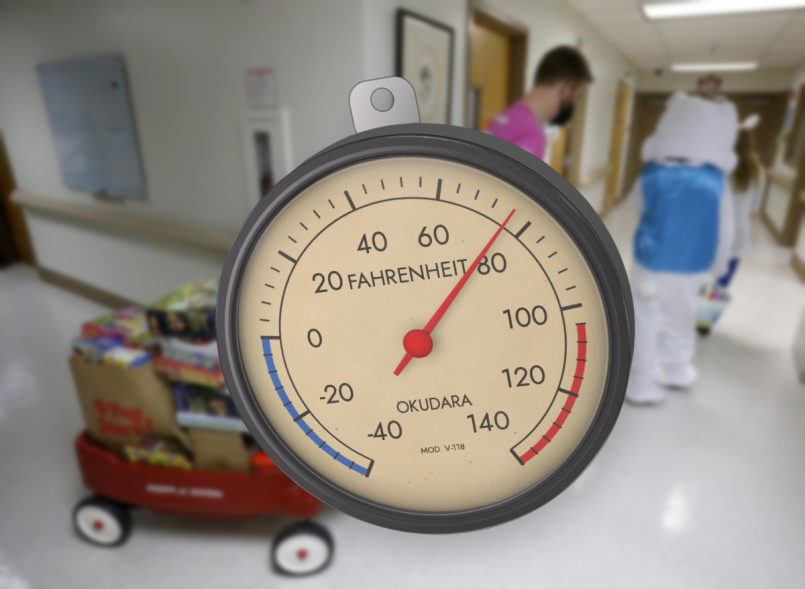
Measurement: 76 °F
